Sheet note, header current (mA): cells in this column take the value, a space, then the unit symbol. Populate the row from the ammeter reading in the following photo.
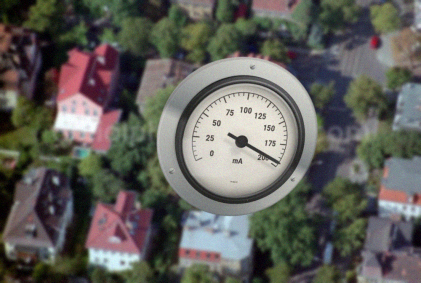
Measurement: 195 mA
